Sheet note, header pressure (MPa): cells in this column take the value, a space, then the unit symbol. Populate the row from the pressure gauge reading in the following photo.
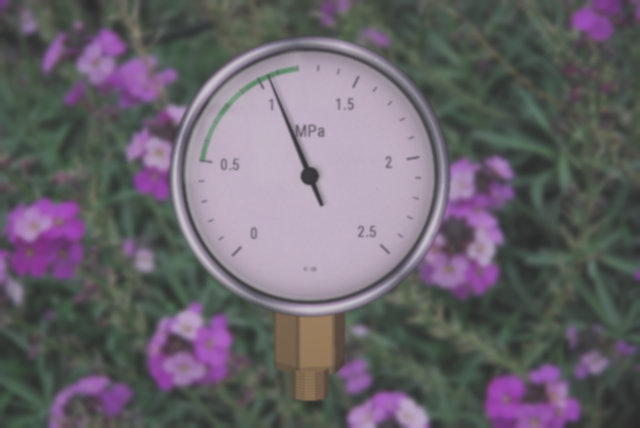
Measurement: 1.05 MPa
